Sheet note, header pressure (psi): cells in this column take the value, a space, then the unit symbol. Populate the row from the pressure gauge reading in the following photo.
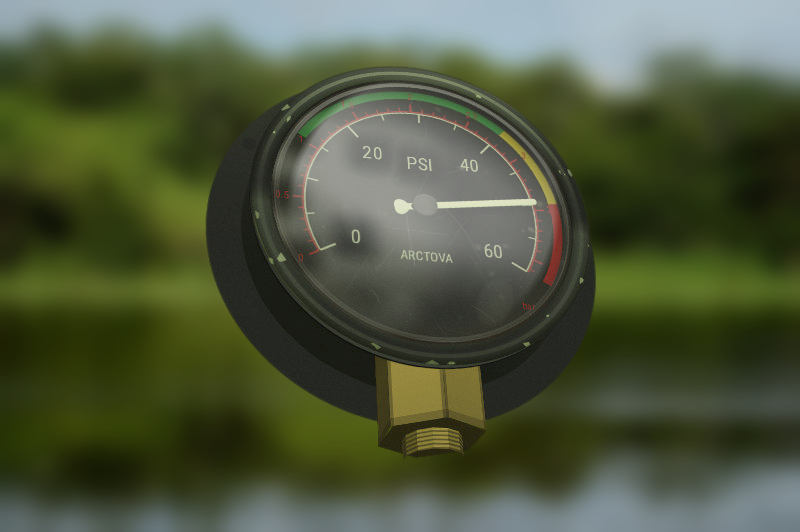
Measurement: 50 psi
